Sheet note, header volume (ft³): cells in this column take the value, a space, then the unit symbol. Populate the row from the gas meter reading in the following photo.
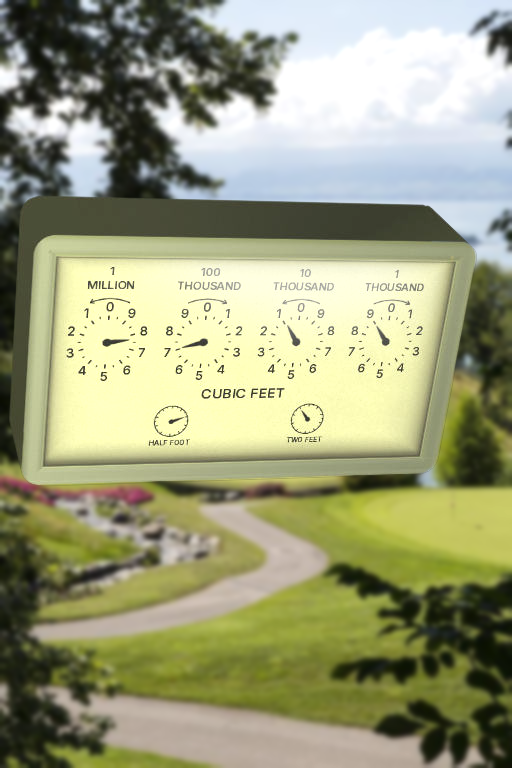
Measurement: 770900 ft³
